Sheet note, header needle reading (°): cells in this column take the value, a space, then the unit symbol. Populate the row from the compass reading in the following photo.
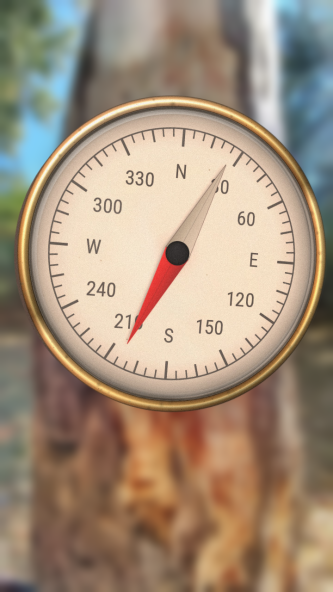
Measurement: 205 °
